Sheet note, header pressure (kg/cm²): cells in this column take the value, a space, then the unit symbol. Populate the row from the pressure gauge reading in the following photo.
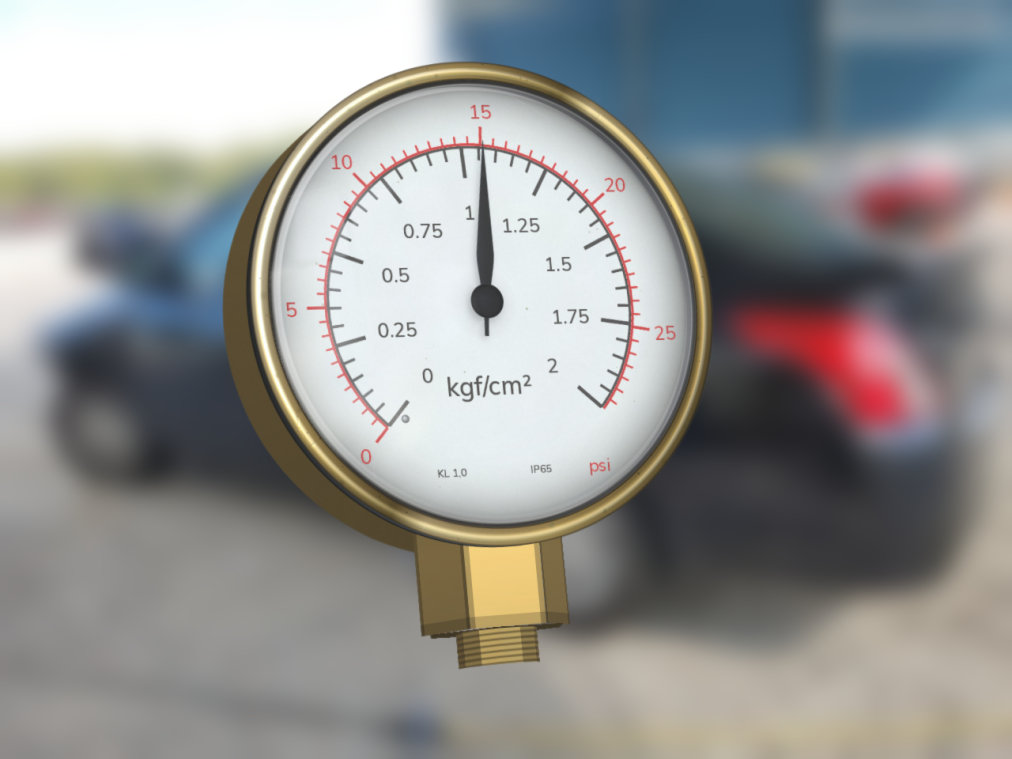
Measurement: 1.05 kg/cm²
